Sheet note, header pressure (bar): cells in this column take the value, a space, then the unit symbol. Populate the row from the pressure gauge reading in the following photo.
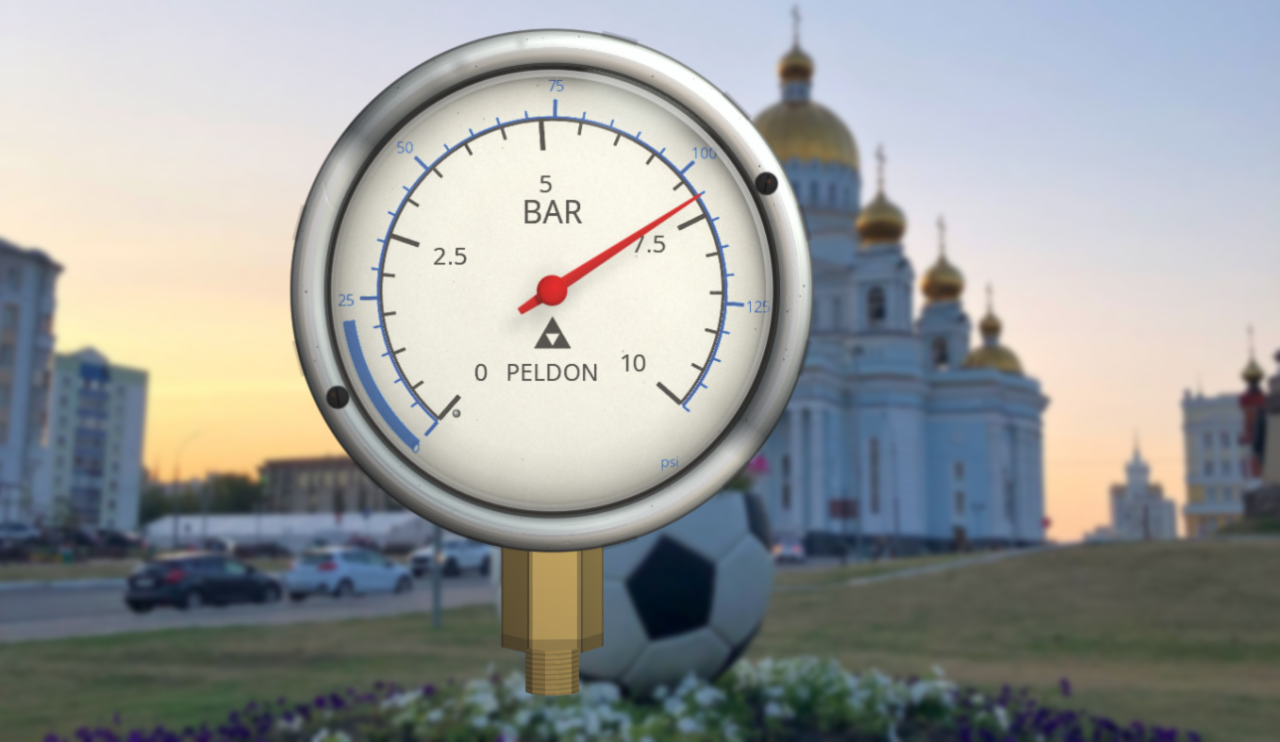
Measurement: 7.25 bar
